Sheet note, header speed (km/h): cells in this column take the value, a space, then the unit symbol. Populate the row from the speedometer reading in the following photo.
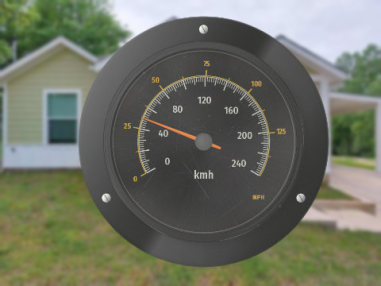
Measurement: 50 km/h
